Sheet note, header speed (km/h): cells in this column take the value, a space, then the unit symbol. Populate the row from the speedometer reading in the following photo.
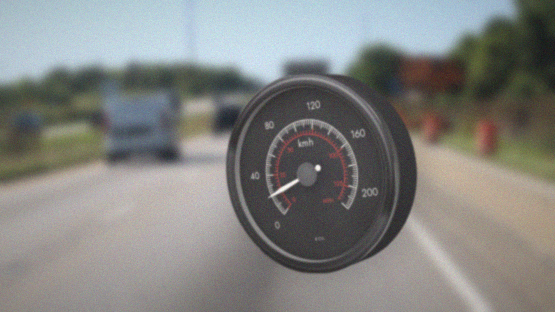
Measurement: 20 km/h
